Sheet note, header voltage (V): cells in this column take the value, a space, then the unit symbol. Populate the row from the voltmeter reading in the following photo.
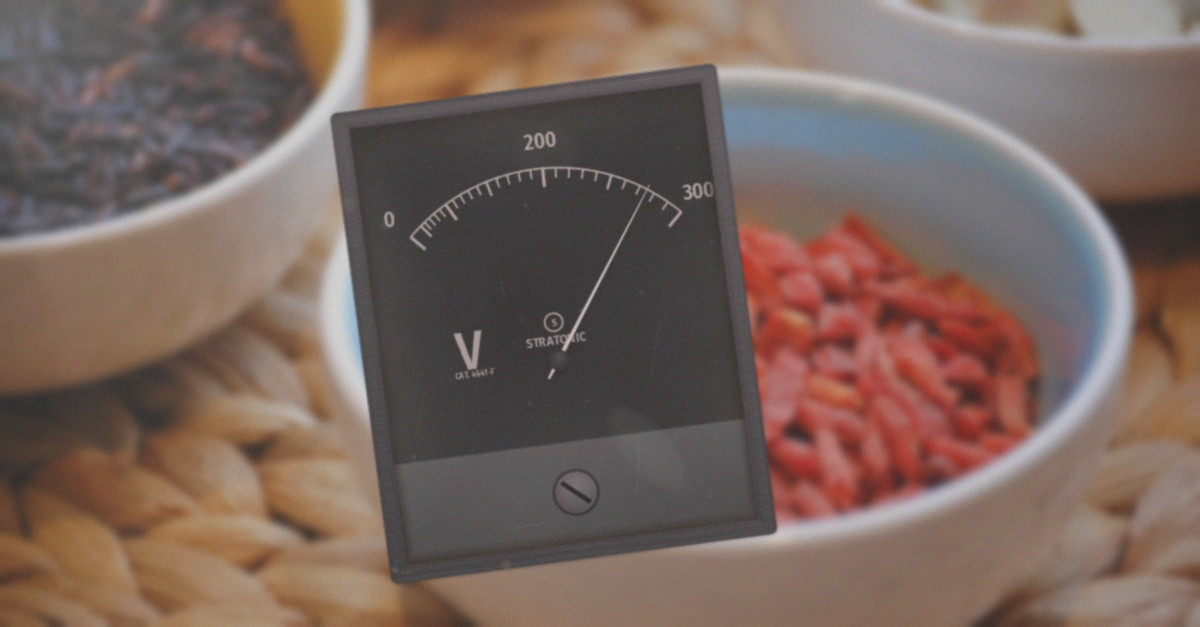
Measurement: 275 V
